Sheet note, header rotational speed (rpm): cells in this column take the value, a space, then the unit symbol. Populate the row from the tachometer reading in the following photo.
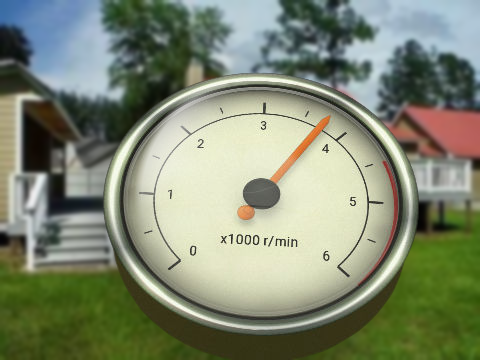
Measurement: 3750 rpm
